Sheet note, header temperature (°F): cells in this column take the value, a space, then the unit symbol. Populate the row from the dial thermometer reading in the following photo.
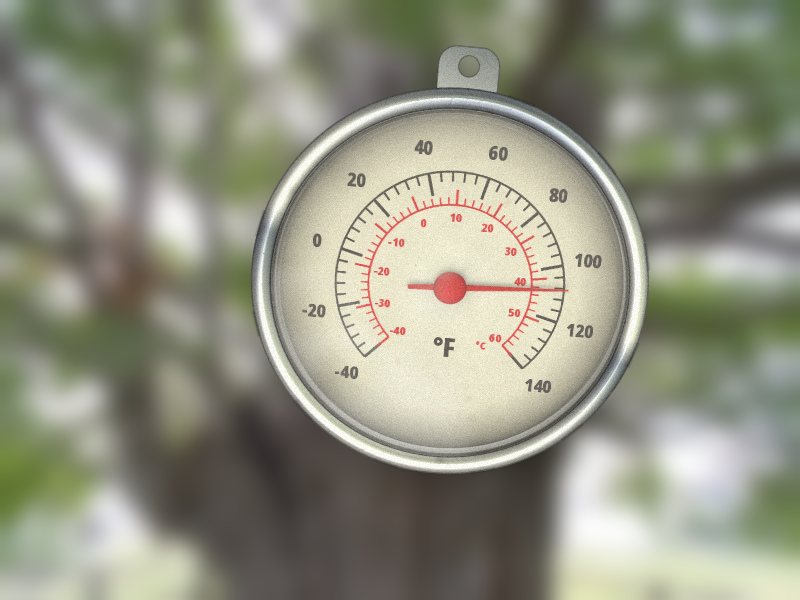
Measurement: 108 °F
